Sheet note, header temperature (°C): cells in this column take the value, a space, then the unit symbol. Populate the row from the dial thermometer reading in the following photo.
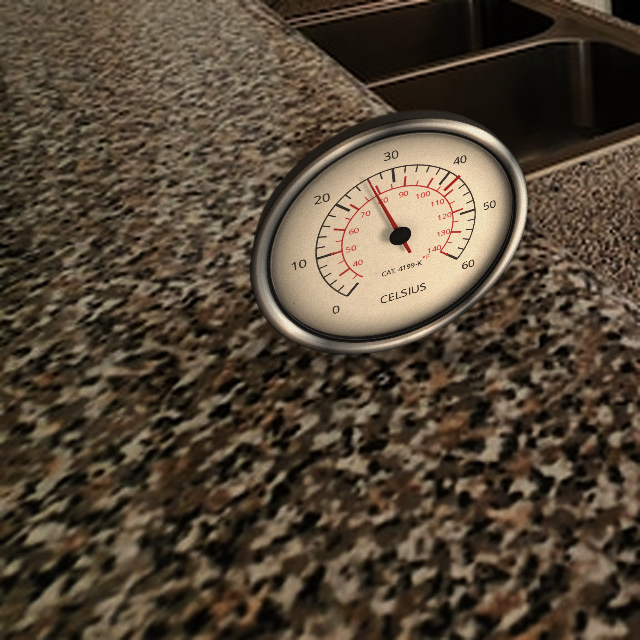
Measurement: 26 °C
